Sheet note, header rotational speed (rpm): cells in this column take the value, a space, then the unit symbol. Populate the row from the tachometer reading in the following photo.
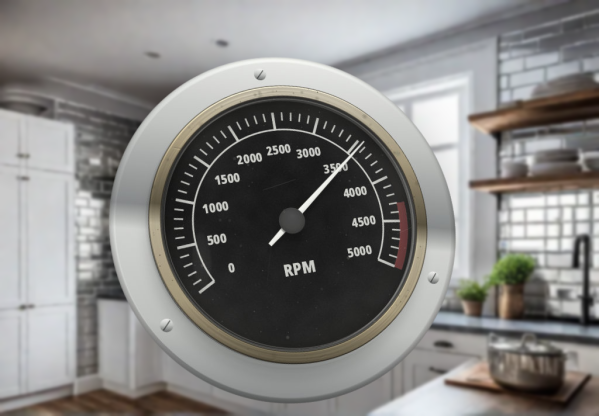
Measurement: 3550 rpm
